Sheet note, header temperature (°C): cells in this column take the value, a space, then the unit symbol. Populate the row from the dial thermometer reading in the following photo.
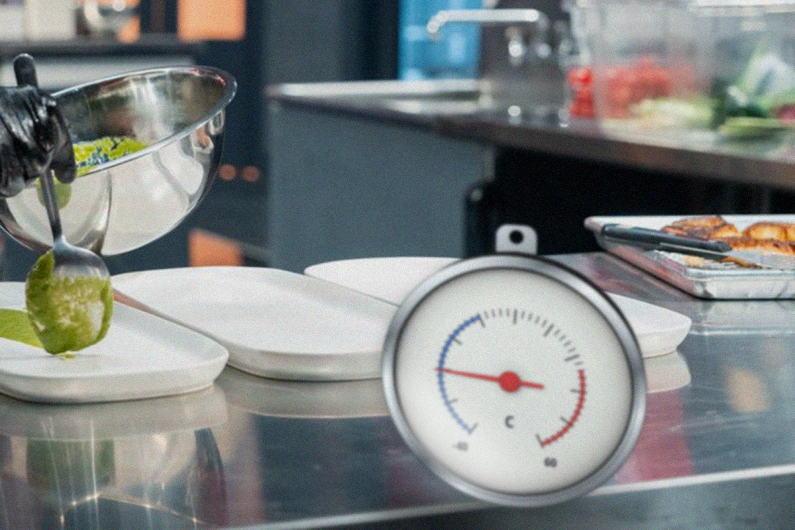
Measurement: -20 °C
